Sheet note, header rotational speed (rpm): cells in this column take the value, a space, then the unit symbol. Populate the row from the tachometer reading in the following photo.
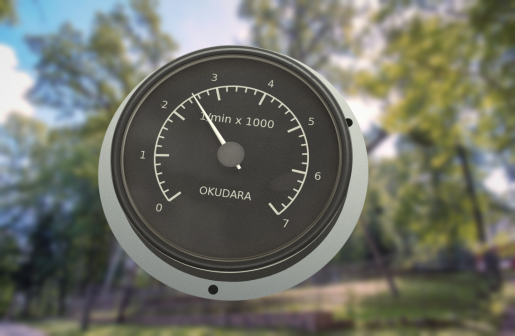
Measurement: 2500 rpm
